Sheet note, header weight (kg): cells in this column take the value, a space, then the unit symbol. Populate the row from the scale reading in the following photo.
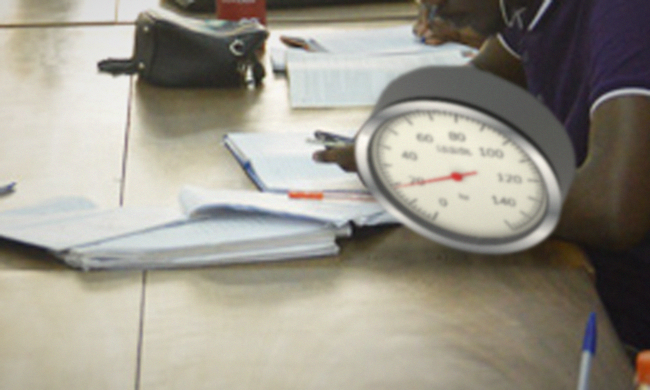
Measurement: 20 kg
